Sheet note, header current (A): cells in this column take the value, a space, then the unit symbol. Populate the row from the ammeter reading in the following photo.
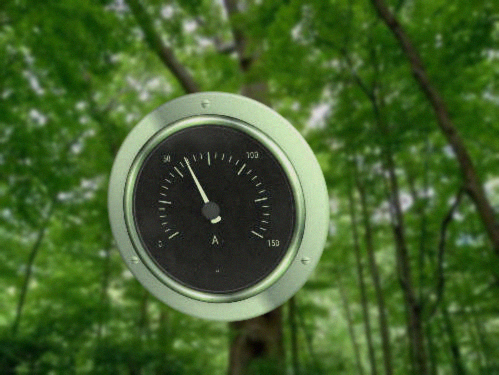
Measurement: 60 A
